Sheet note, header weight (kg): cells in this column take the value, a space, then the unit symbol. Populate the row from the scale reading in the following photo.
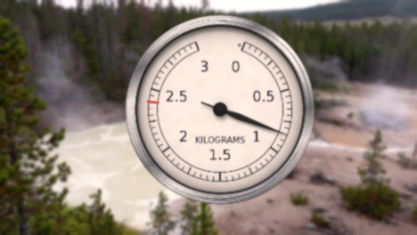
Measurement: 0.85 kg
